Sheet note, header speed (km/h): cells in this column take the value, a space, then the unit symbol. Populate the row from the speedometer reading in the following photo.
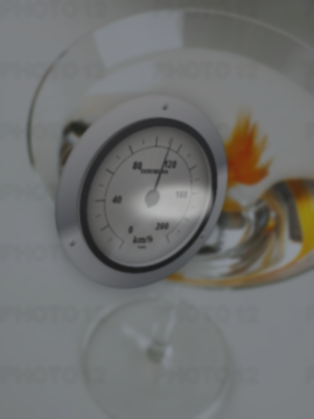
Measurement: 110 km/h
